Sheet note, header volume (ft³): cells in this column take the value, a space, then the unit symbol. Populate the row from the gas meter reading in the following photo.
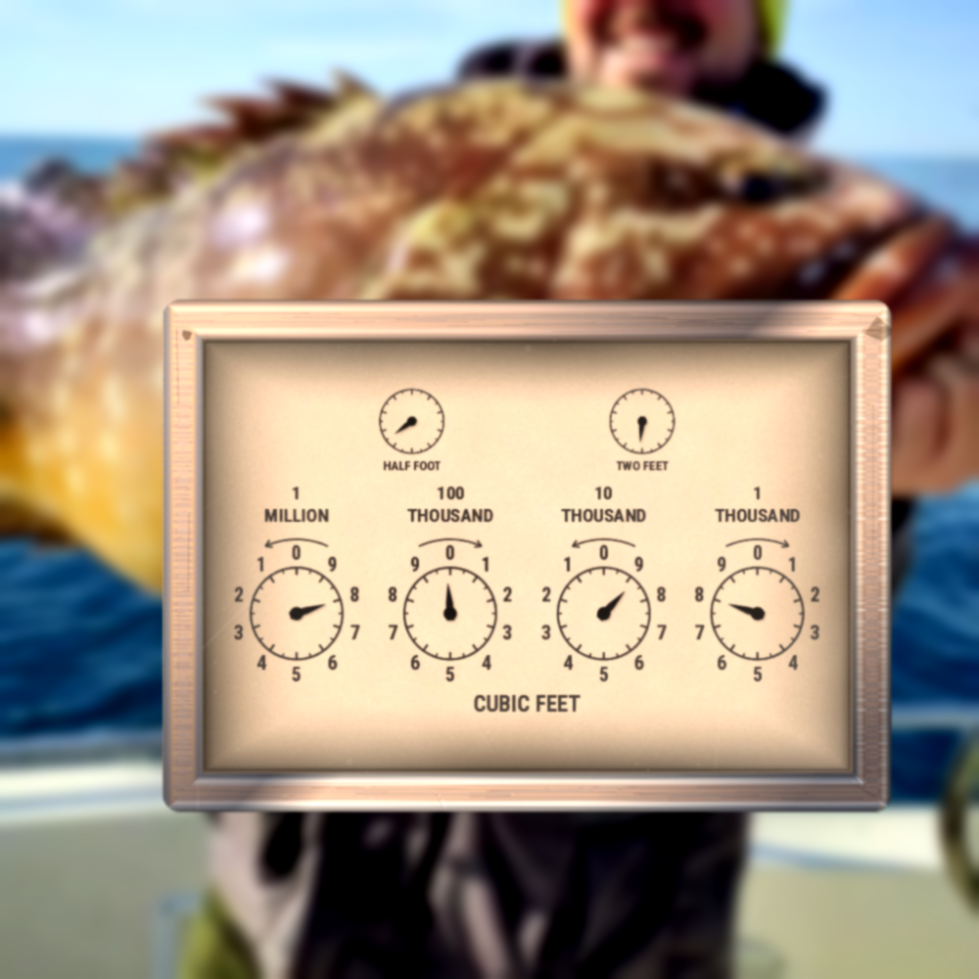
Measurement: 798800 ft³
